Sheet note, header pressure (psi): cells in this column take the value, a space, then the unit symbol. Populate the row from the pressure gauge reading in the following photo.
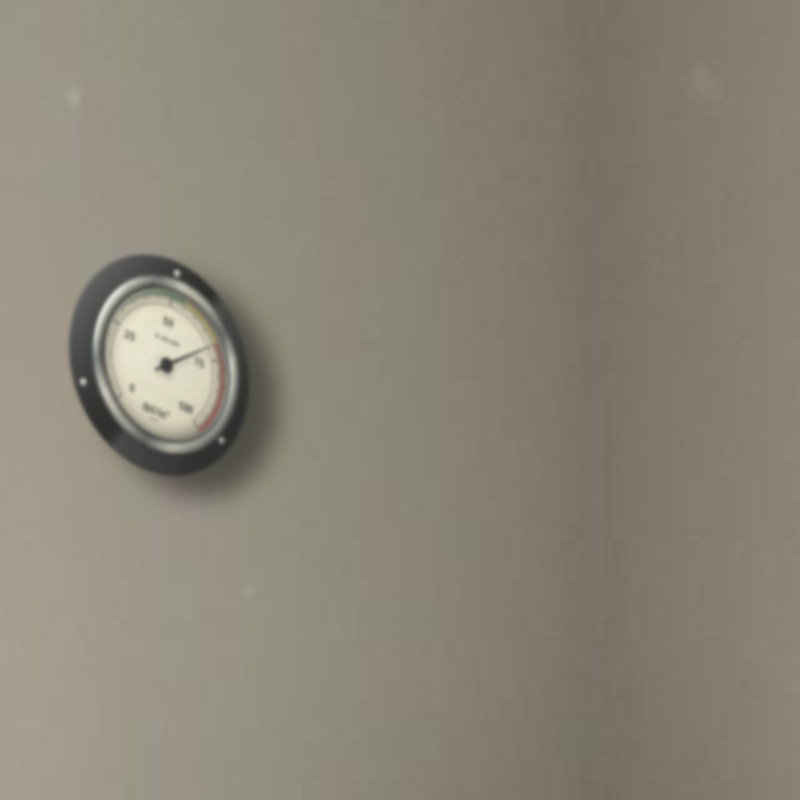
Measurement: 70 psi
